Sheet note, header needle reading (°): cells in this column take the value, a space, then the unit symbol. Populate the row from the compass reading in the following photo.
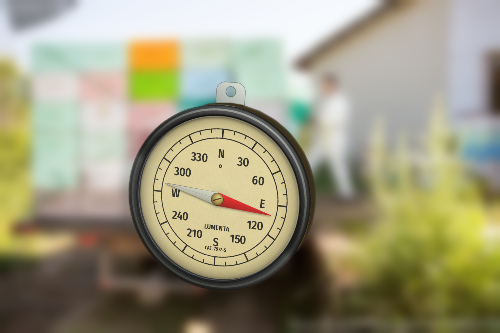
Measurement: 100 °
